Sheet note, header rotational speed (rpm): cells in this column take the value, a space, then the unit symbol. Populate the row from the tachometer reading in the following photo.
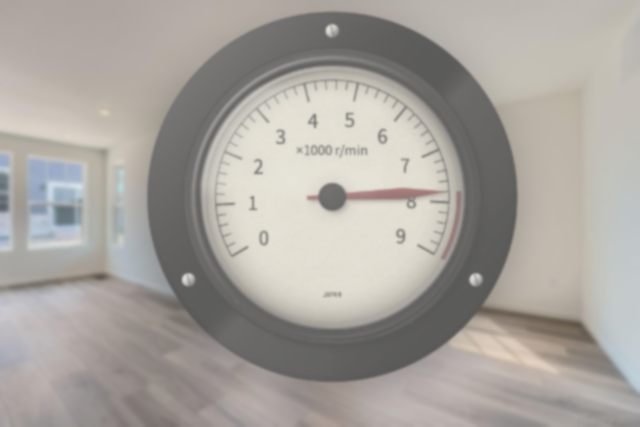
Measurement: 7800 rpm
